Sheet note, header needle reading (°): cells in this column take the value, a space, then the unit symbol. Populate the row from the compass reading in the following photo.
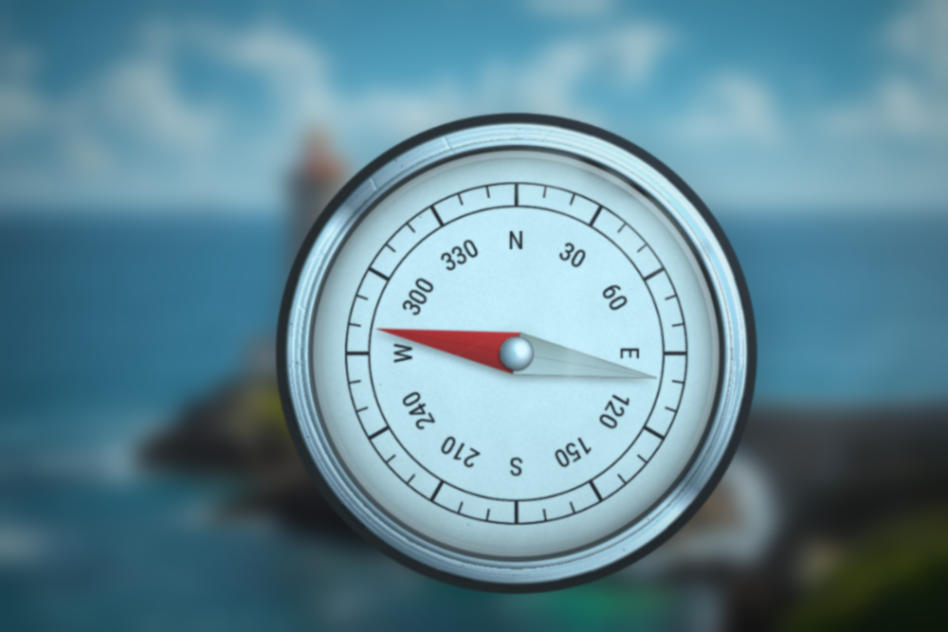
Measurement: 280 °
